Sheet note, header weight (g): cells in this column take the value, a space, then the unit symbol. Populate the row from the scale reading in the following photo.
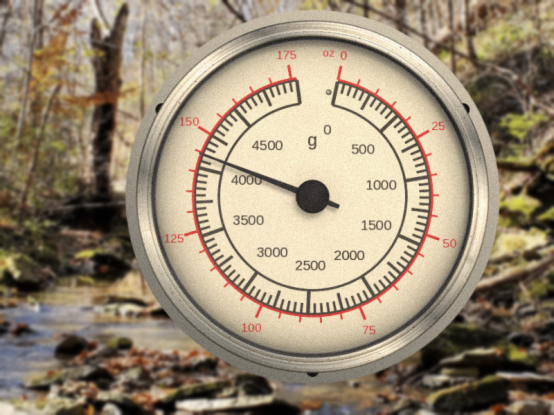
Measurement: 4100 g
